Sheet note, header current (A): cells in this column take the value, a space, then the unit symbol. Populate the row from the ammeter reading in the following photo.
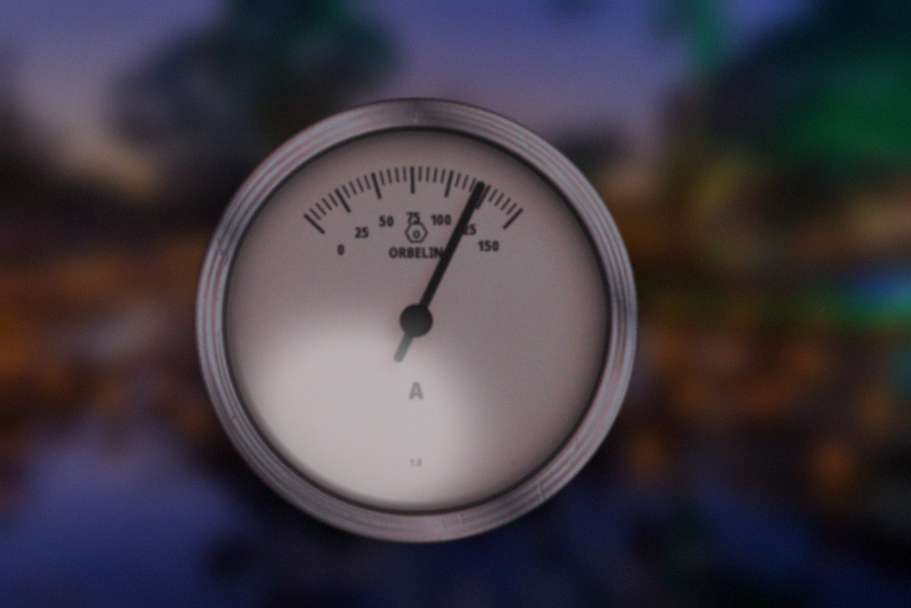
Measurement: 120 A
